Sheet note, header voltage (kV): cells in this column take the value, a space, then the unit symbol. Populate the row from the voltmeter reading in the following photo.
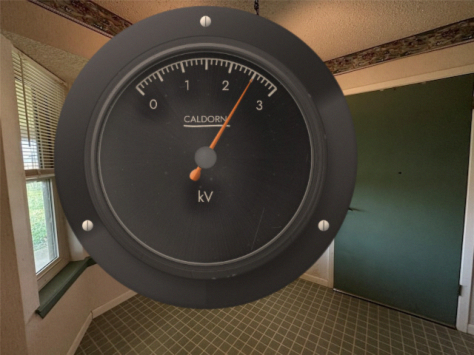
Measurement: 2.5 kV
